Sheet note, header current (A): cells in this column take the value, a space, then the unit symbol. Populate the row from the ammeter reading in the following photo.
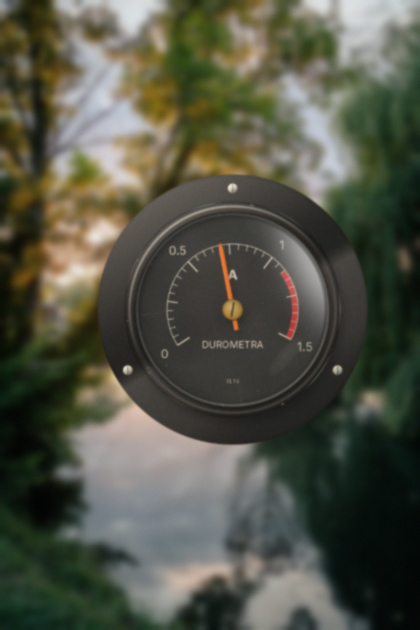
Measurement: 0.7 A
